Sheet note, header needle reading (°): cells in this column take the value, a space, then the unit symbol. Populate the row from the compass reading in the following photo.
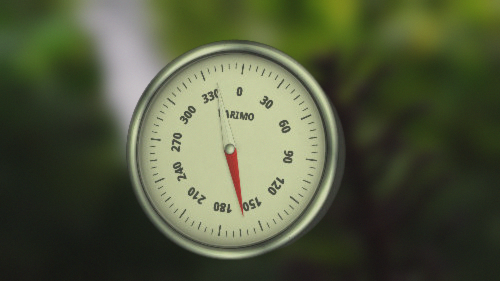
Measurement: 160 °
